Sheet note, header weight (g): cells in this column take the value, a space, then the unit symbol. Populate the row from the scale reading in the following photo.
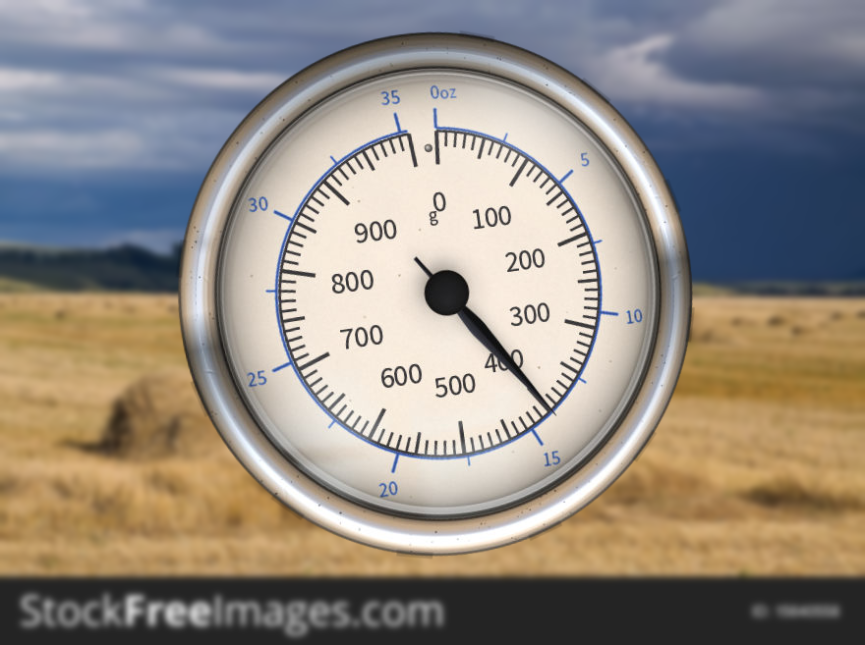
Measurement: 400 g
